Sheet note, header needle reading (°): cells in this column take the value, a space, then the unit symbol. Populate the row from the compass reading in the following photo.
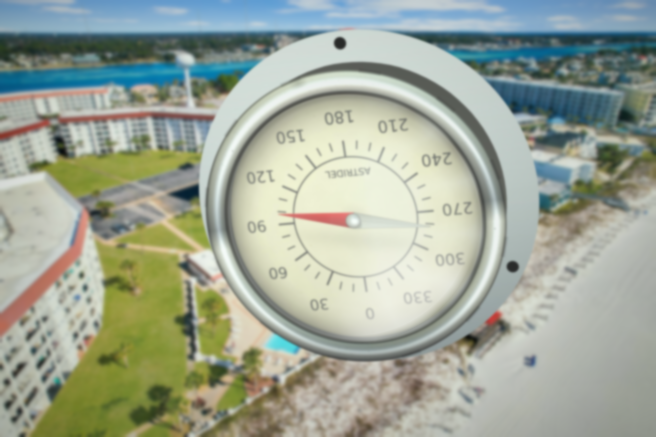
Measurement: 100 °
